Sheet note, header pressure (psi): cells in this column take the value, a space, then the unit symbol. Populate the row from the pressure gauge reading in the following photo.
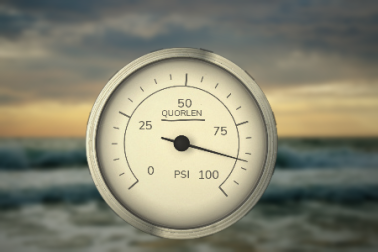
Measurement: 87.5 psi
